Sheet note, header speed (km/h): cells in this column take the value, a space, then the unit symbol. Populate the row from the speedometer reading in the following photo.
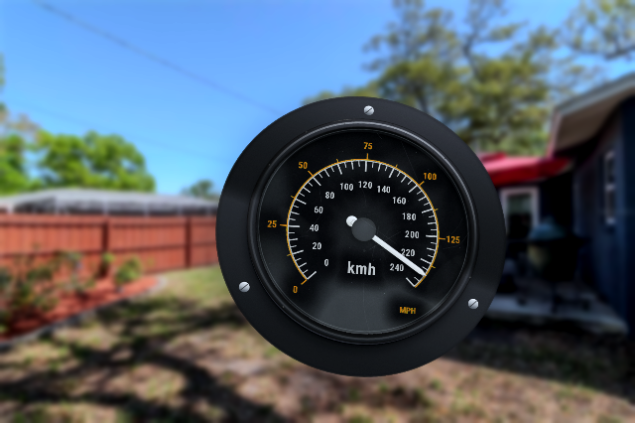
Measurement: 230 km/h
